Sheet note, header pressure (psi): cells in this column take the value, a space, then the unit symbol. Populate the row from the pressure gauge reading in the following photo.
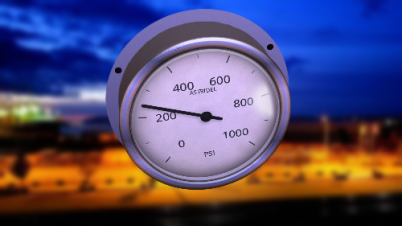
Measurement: 250 psi
